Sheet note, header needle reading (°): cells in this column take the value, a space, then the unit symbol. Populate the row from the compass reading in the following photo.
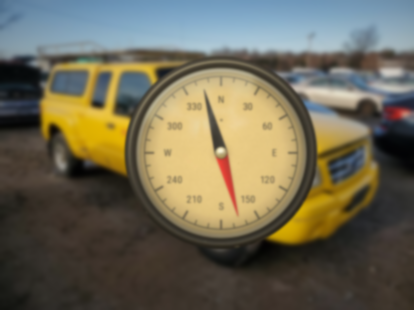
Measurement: 165 °
